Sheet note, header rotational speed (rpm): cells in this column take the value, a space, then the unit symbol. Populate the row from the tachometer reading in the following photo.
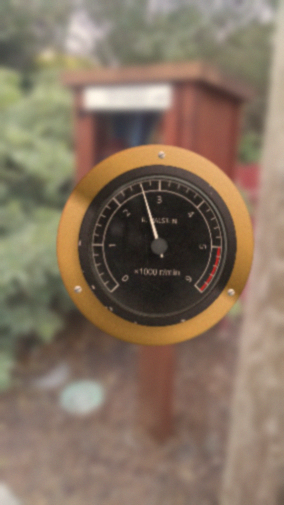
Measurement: 2600 rpm
